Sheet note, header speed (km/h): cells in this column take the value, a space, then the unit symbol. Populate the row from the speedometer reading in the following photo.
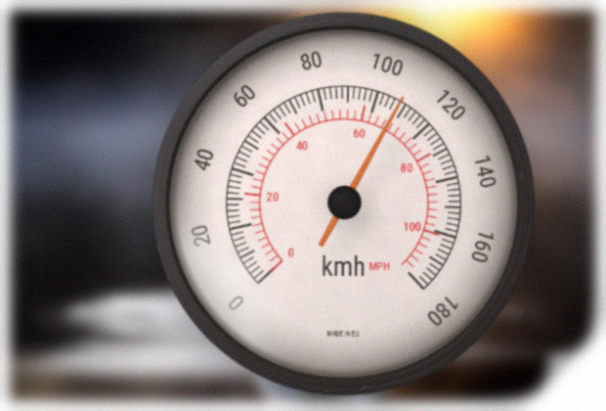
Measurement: 108 km/h
